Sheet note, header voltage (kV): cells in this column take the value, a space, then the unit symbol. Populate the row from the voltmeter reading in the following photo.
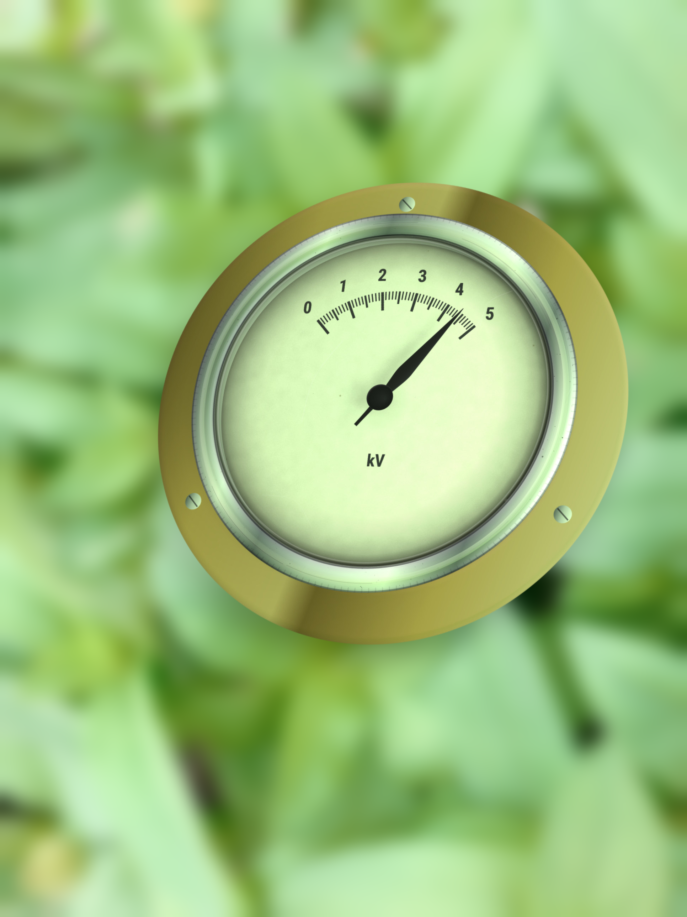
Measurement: 4.5 kV
